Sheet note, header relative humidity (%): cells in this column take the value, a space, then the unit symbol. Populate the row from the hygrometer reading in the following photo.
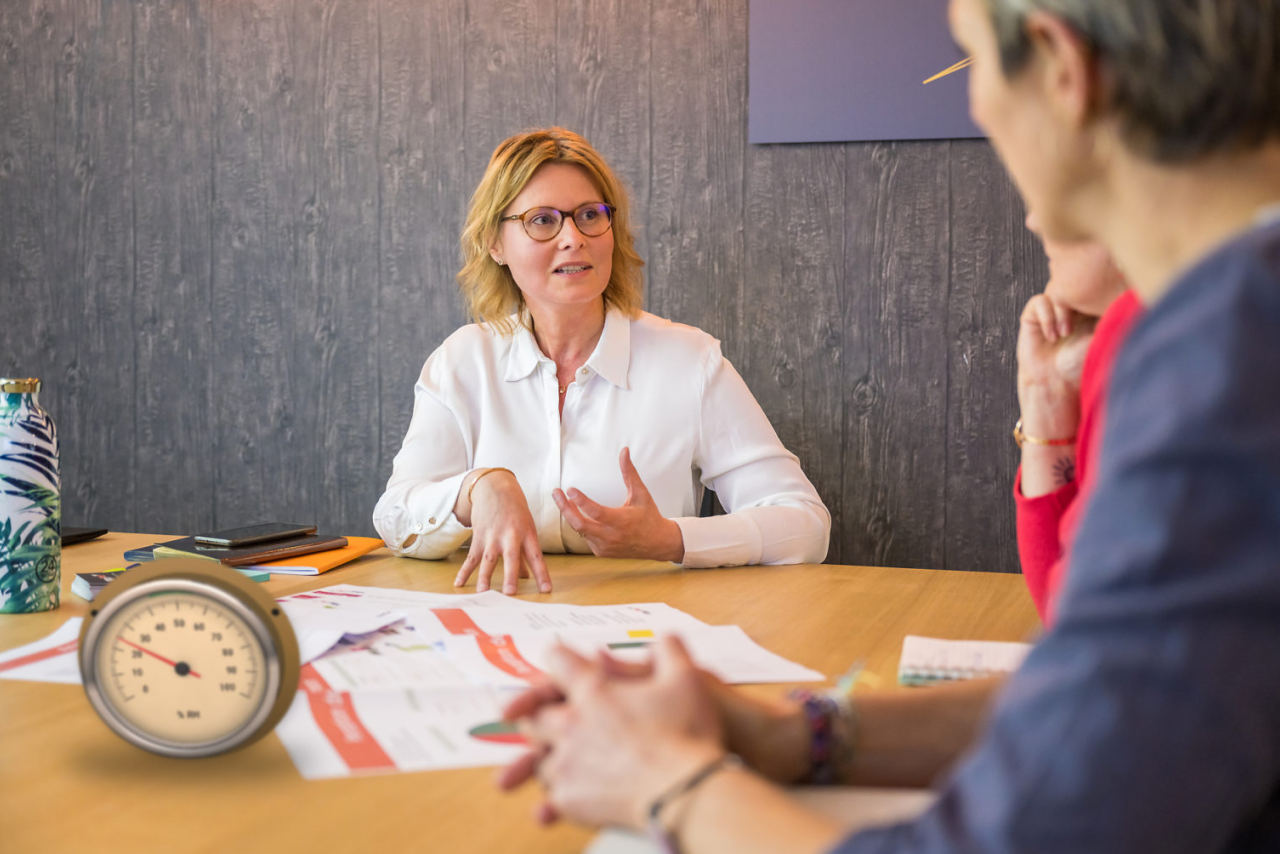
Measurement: 25 %
